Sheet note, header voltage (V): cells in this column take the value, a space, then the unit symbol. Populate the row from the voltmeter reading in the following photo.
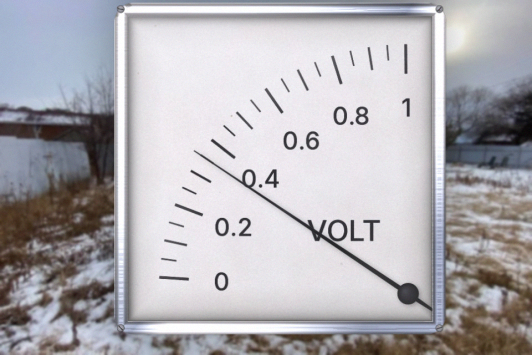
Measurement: 0.35 V
